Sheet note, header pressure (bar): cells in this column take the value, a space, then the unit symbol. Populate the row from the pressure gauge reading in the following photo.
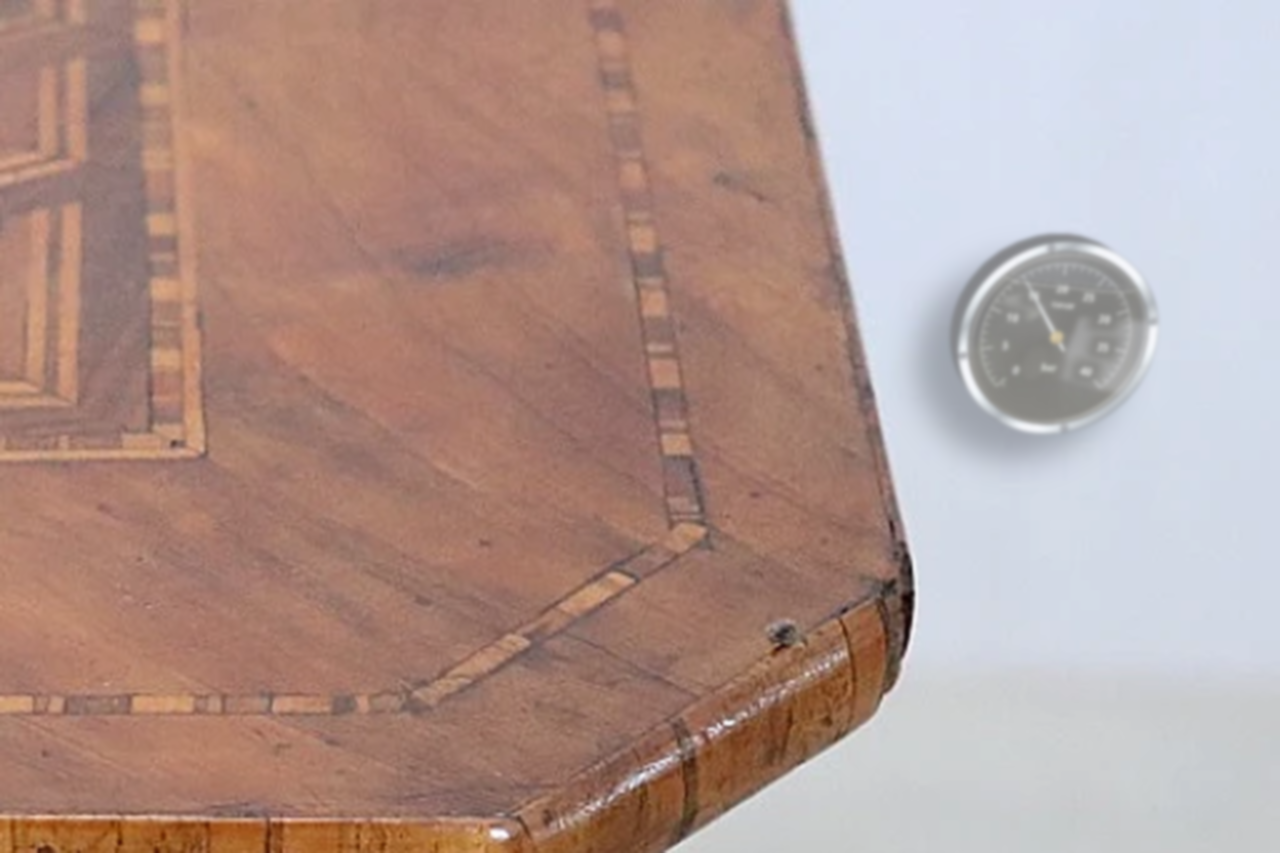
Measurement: 15 bar
